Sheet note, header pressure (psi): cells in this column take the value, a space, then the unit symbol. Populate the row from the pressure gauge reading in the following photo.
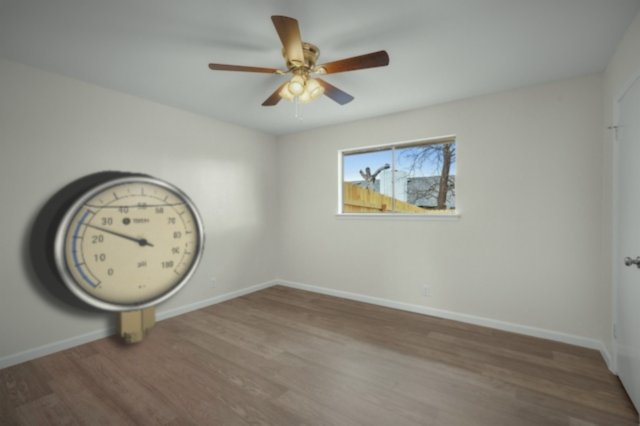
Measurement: 25 psi
